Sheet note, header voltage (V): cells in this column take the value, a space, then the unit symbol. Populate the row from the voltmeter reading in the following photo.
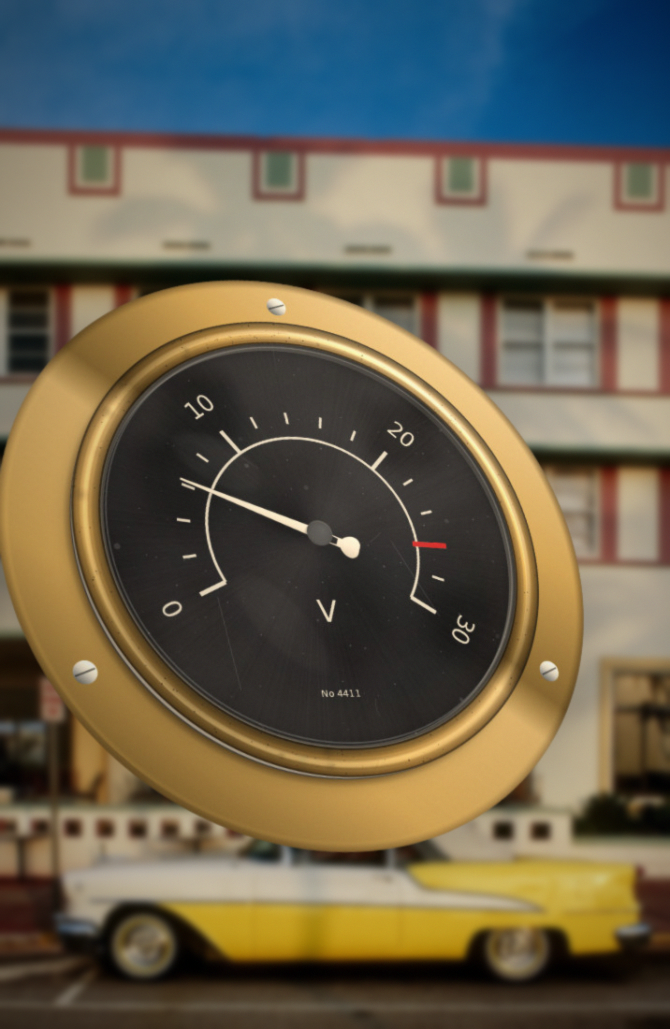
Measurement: 6 V
